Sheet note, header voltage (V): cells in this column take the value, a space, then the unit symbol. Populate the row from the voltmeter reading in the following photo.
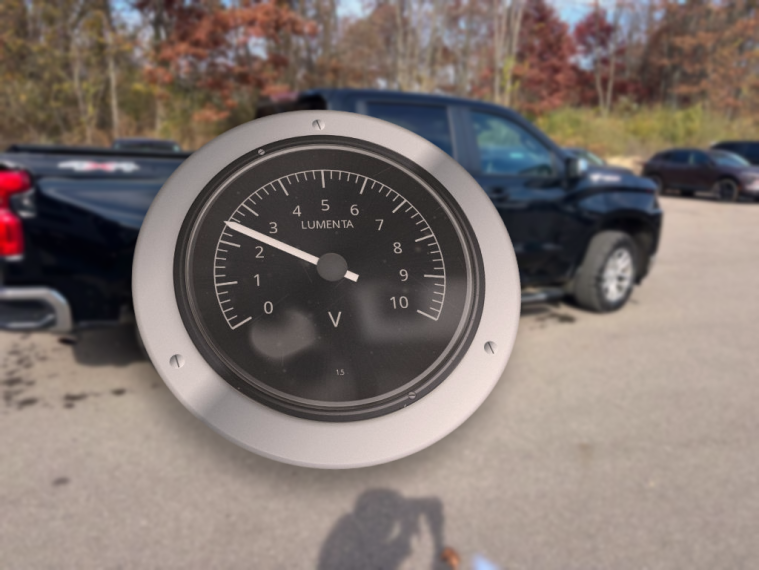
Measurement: 2.4 V
